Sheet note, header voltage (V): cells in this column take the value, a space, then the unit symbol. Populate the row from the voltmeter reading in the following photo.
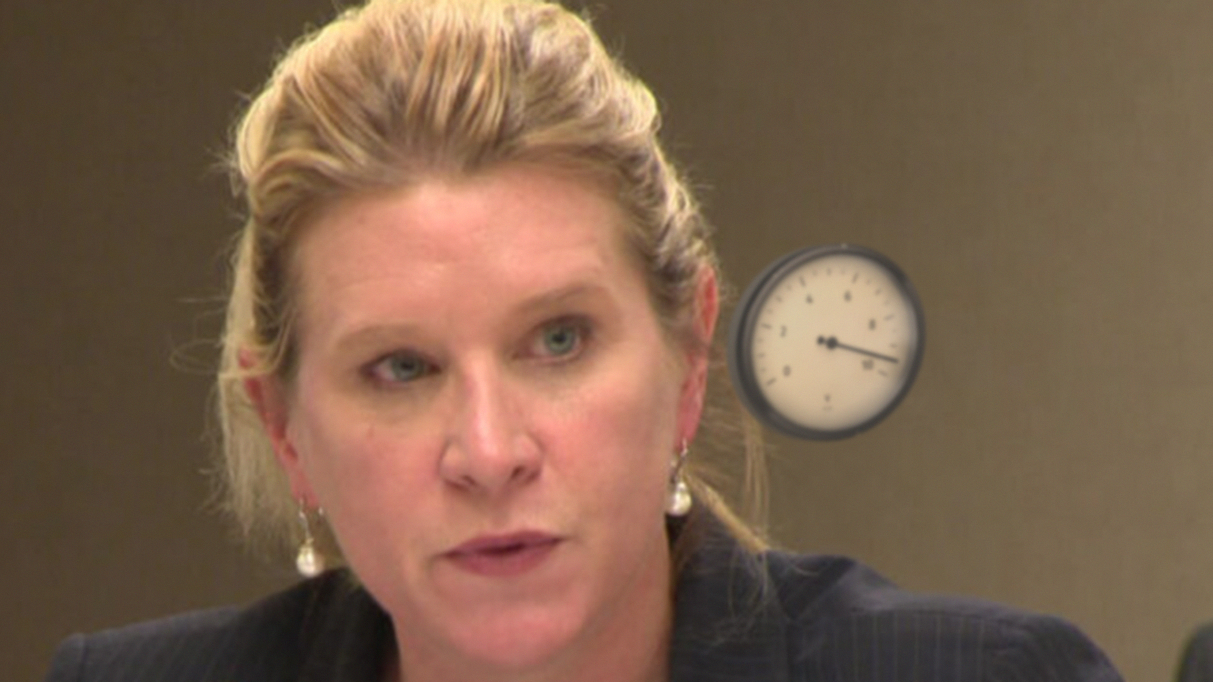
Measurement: 9.5 V
